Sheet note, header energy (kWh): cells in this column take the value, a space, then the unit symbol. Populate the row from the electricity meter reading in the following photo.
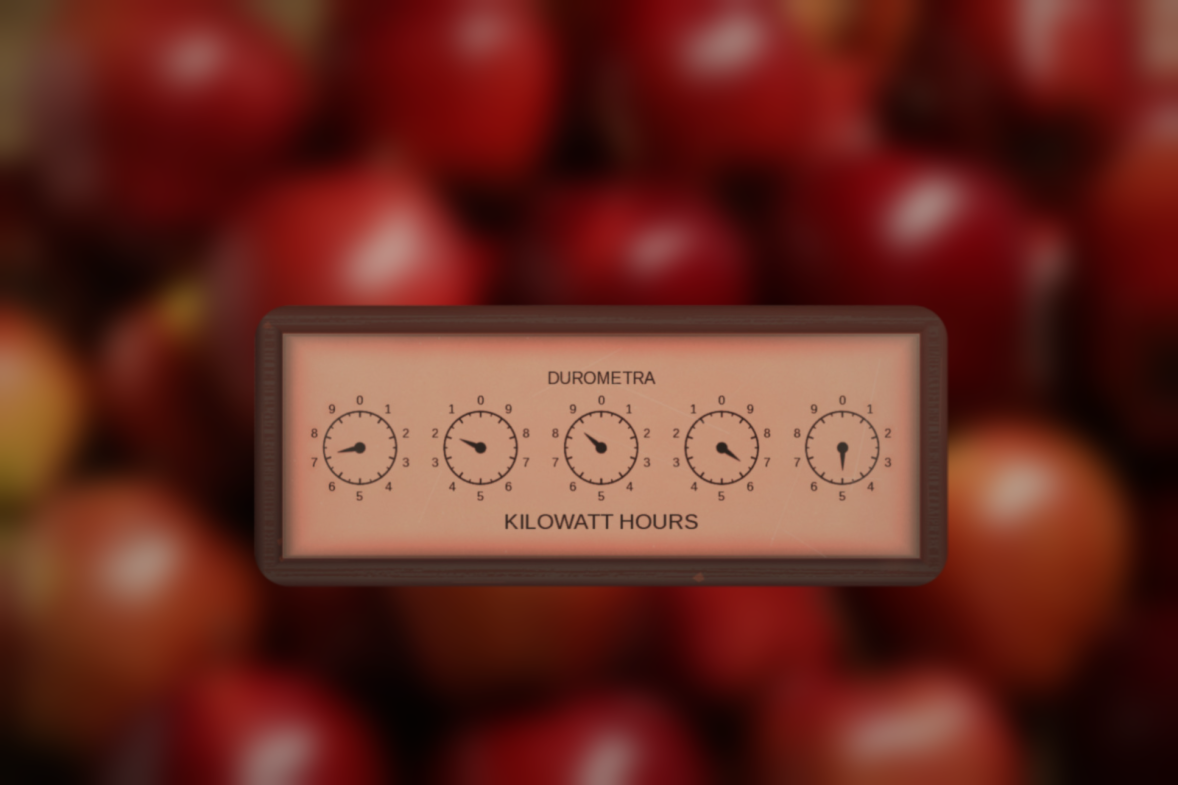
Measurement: 71865 kWh
